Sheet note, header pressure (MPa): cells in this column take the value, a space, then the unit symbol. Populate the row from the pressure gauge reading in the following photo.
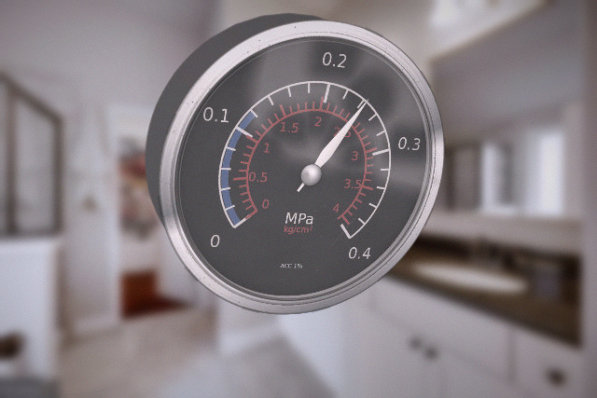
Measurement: 0.24 MPa
